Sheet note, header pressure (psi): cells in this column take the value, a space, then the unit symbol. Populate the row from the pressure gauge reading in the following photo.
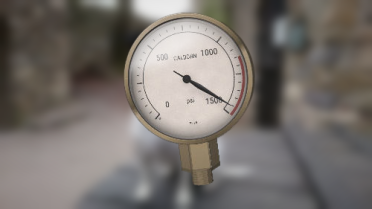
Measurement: 1450 psi
